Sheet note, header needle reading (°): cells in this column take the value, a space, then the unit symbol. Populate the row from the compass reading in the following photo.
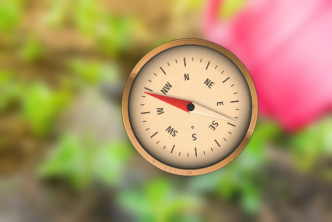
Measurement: 295 °
